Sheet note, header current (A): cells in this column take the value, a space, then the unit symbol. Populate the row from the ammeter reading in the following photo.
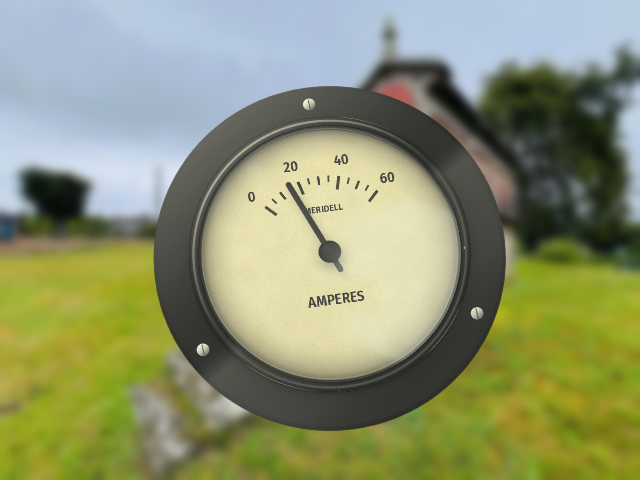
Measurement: 15 A
